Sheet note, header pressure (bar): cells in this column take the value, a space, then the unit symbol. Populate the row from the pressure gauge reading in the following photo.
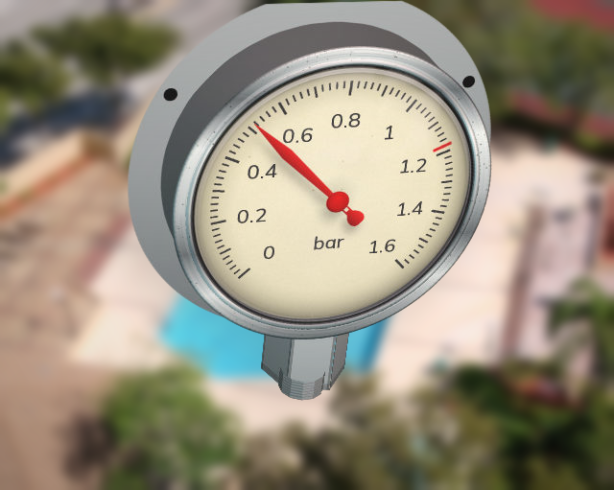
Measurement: 0.52 bar
